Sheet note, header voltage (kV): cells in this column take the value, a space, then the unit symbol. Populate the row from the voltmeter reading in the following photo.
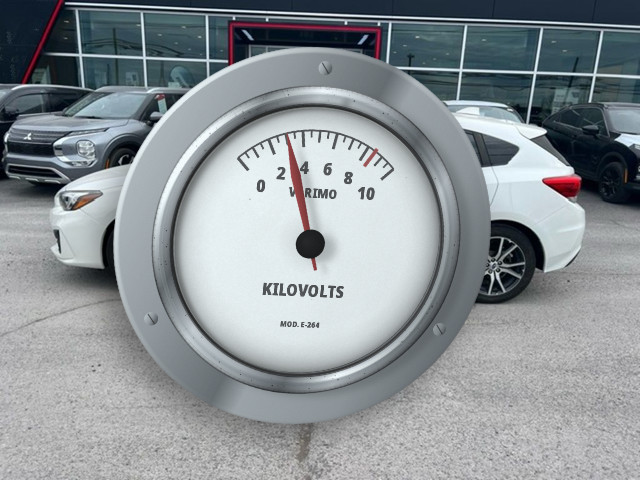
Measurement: 3 kV
